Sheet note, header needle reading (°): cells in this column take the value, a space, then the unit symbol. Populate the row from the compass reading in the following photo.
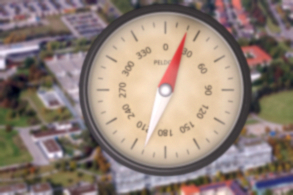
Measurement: 20 °
